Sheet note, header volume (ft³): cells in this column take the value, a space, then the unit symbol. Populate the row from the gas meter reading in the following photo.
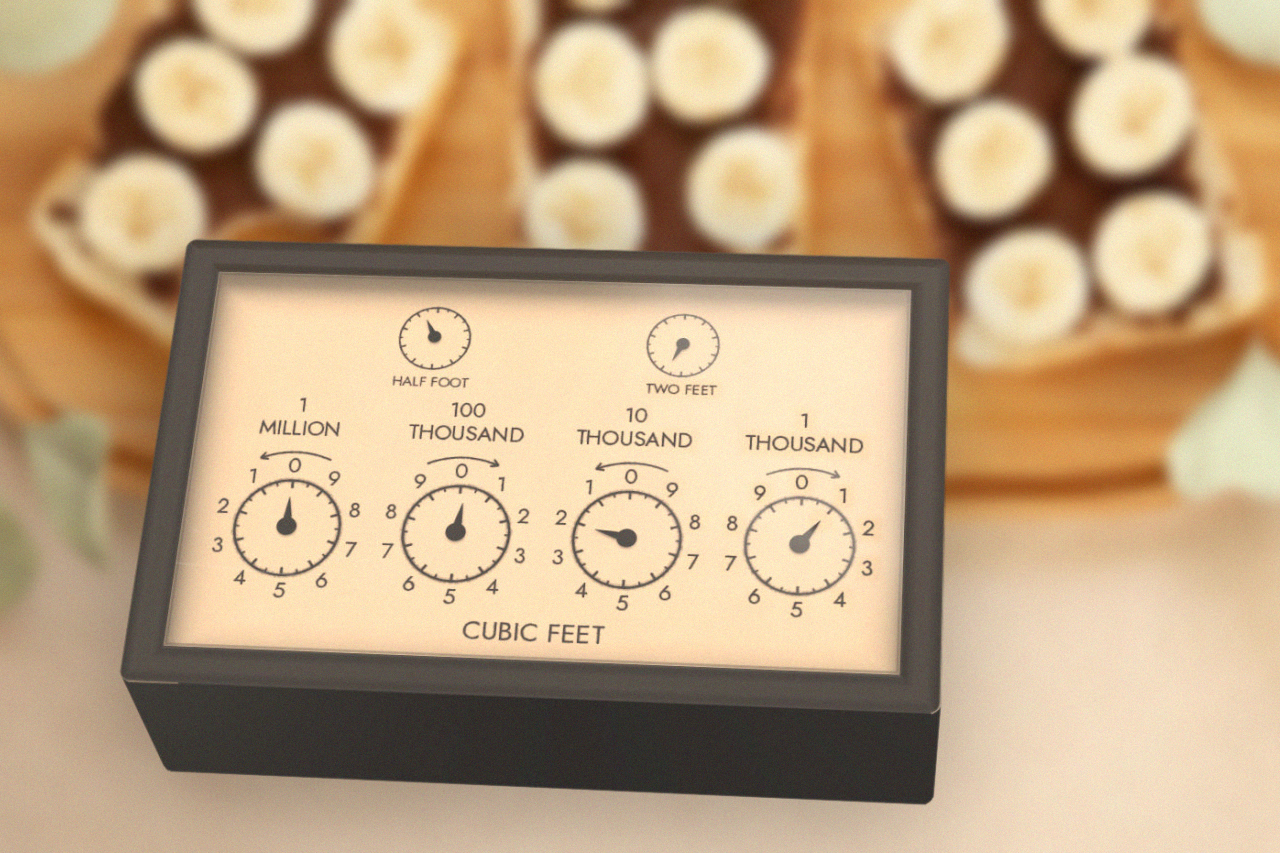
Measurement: 2100 ft³
